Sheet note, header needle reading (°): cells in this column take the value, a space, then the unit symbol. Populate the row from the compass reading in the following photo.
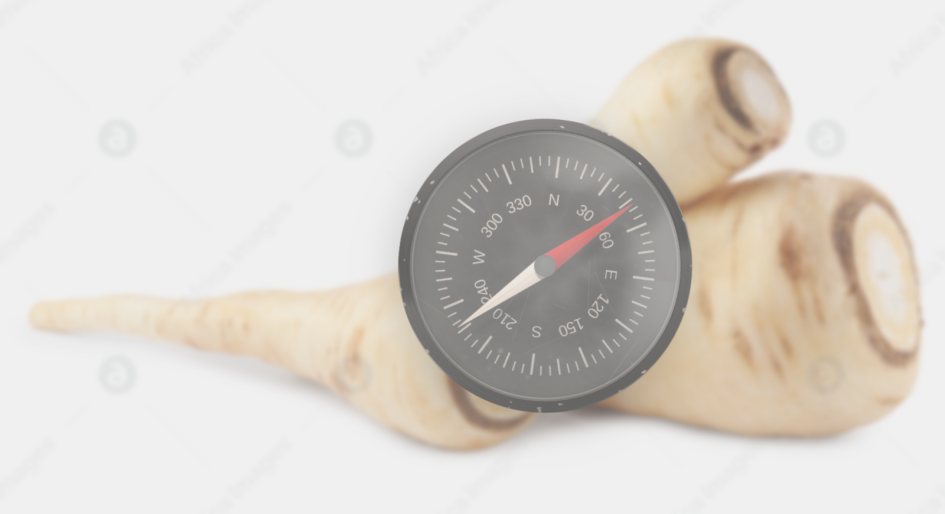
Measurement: 47.5 °
